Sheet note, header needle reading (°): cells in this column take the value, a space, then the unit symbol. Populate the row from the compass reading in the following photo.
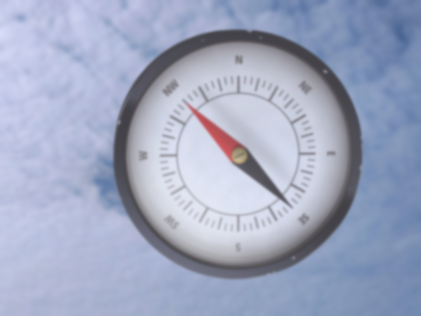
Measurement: 315 °
